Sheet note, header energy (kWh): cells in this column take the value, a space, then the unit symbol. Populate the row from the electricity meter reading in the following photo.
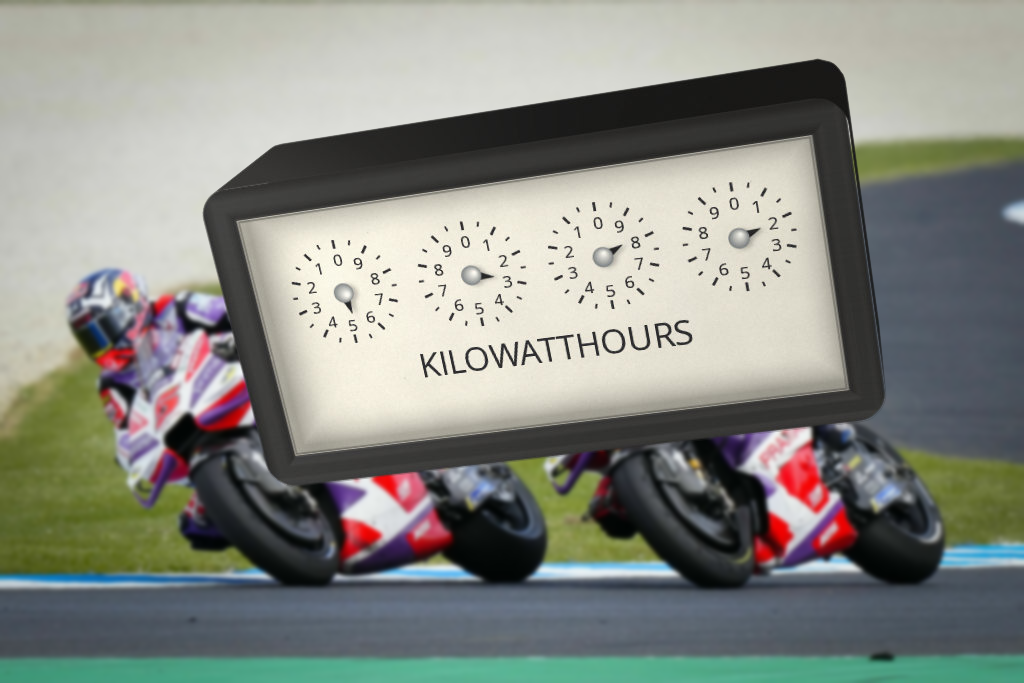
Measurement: 5282 kWh
